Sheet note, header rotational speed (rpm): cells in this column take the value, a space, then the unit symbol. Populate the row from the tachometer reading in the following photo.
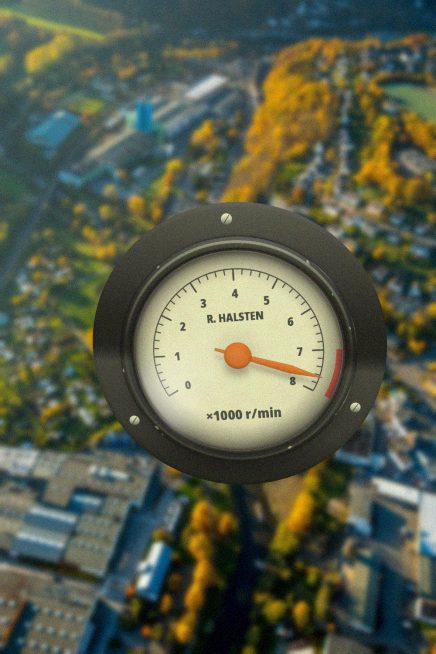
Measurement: 7600 rpm
